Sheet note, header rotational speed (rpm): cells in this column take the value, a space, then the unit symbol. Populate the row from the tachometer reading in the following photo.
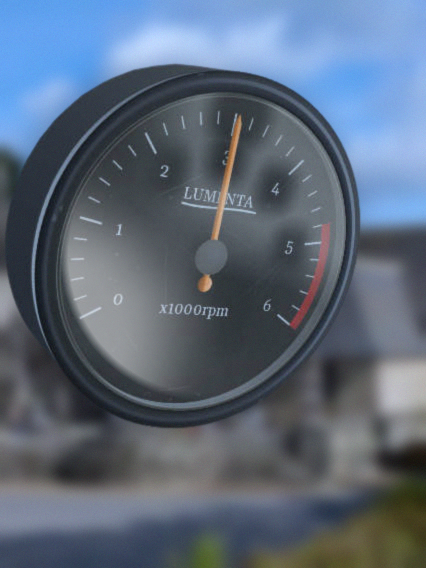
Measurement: 3000 rpm
